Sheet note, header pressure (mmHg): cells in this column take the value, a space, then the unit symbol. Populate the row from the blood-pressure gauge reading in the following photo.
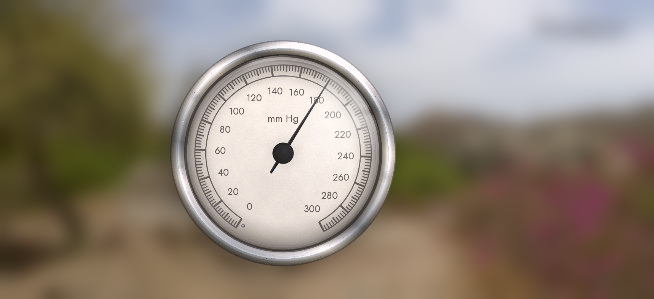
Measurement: 180 mmHg
